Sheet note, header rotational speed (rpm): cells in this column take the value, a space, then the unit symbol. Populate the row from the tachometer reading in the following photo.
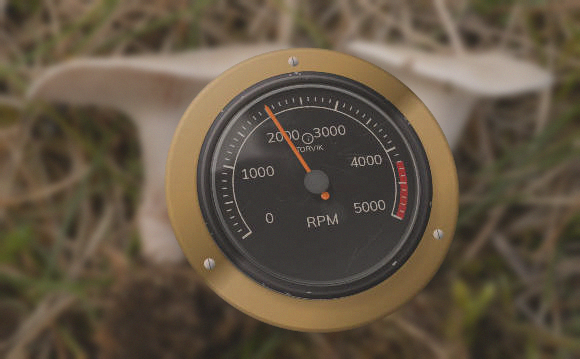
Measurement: 2000 rpm
